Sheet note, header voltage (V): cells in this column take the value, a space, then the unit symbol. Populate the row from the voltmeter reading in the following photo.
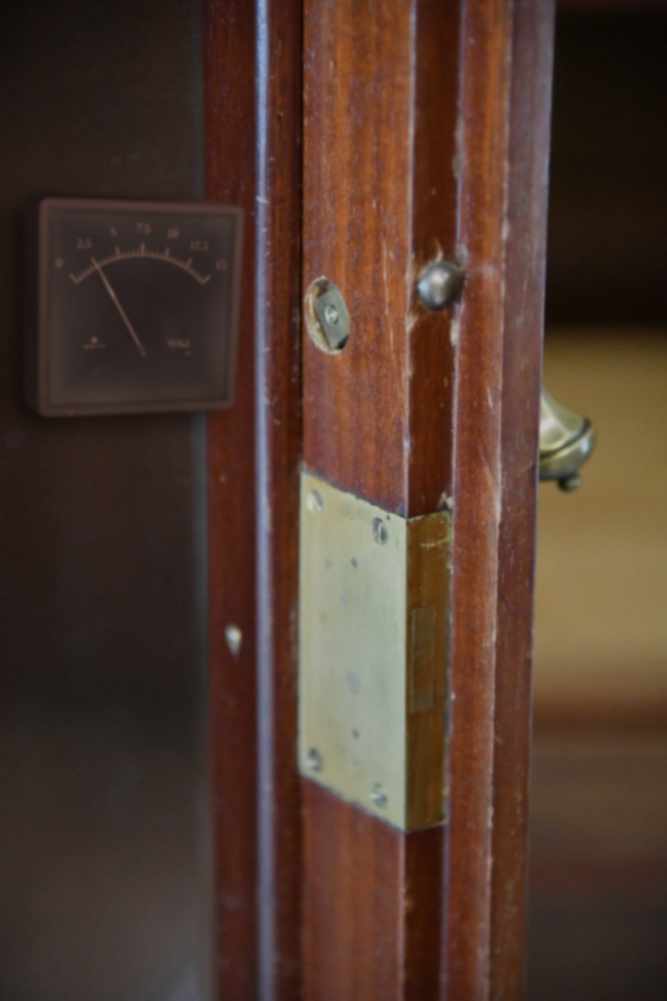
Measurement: 2.5 V
